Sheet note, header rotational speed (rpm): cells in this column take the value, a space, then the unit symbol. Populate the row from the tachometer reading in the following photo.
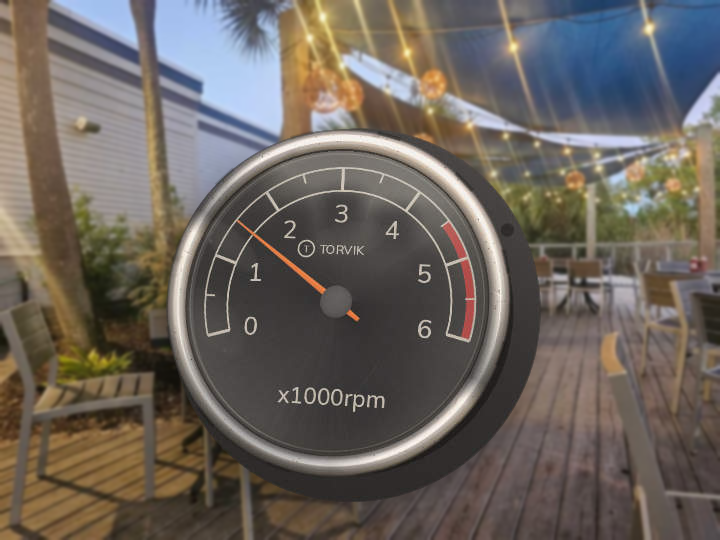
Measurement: 1500 rpm
